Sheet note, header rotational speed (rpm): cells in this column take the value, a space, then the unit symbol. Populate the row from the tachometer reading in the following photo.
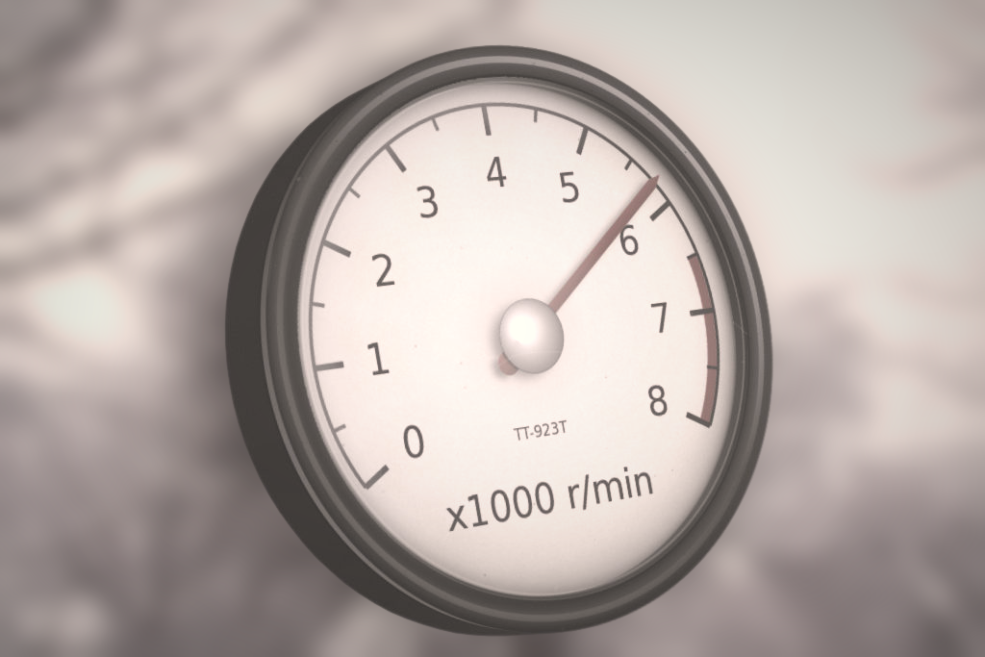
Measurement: 5750 rpm
